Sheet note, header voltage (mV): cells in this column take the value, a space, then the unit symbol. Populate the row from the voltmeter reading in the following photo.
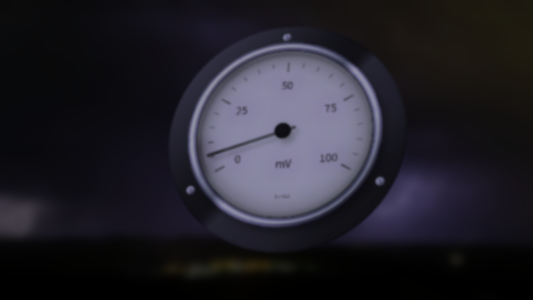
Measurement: 5 mV
